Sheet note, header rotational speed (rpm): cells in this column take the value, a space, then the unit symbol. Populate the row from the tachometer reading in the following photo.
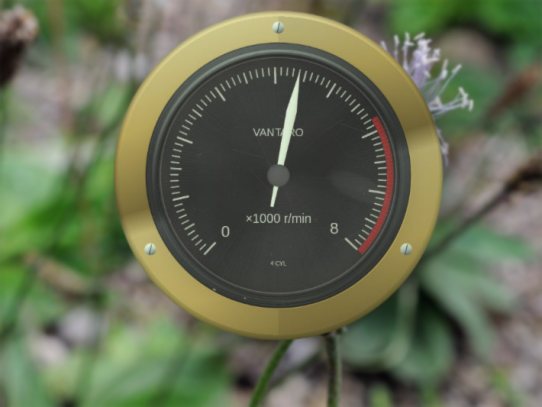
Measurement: 4400 rpm
